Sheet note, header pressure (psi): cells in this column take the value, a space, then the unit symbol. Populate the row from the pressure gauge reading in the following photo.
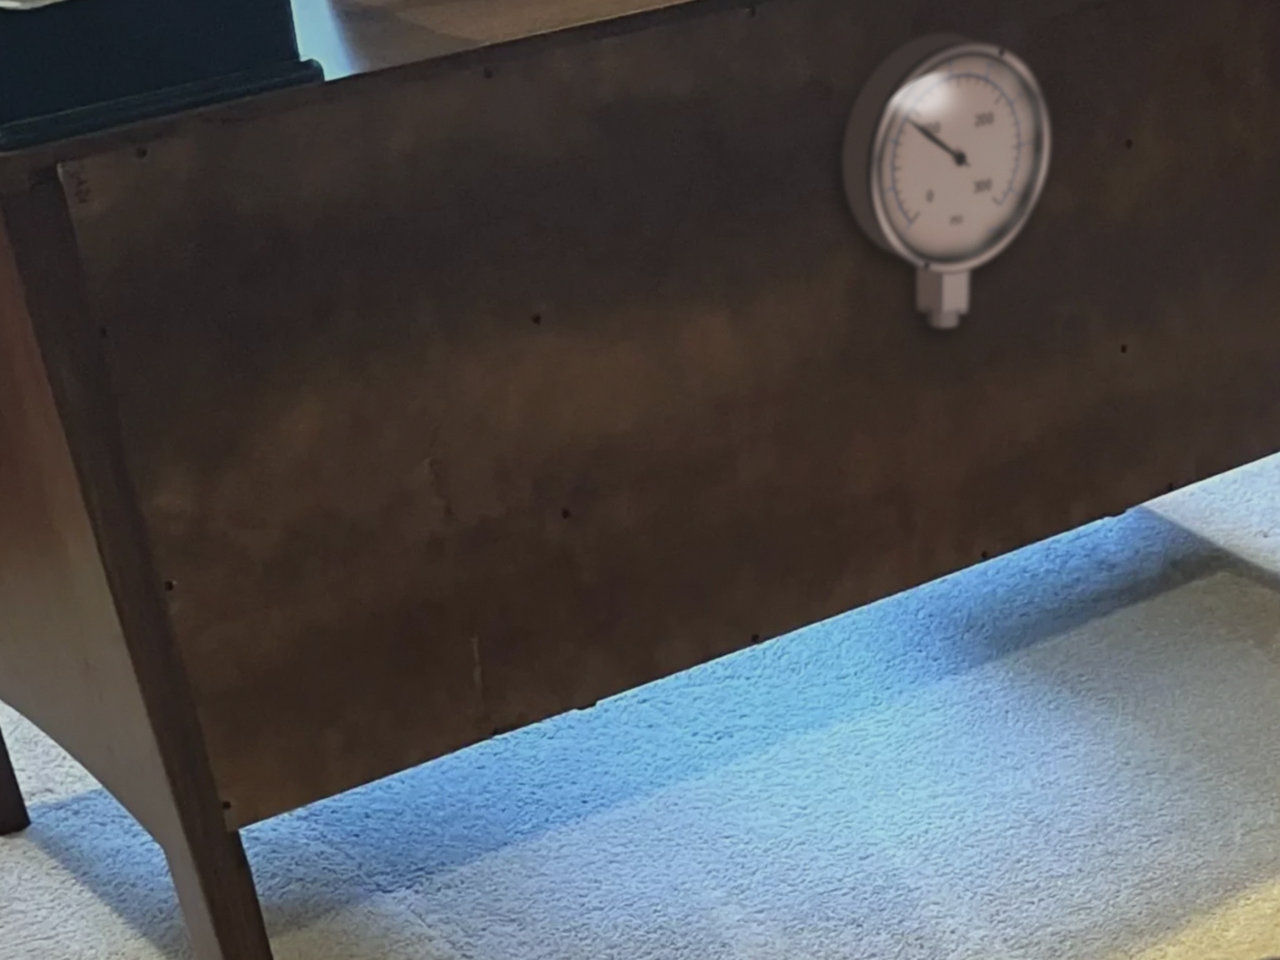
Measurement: 90 psi
